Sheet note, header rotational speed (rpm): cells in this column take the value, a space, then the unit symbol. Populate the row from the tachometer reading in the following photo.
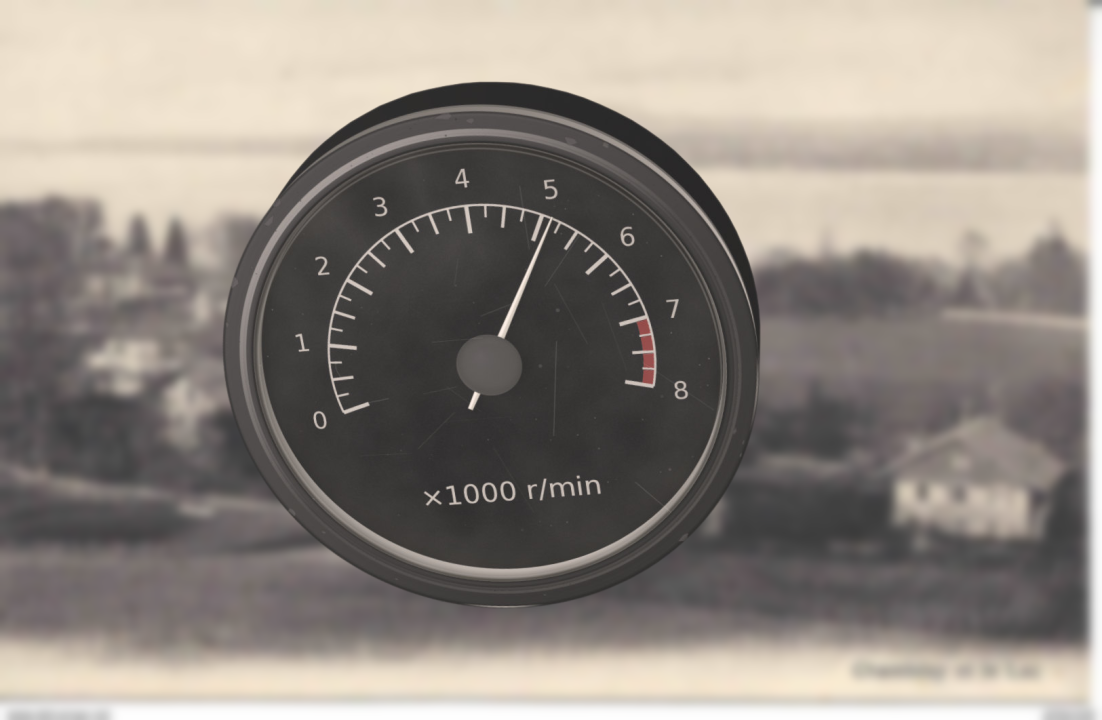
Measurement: 5125 rpm
